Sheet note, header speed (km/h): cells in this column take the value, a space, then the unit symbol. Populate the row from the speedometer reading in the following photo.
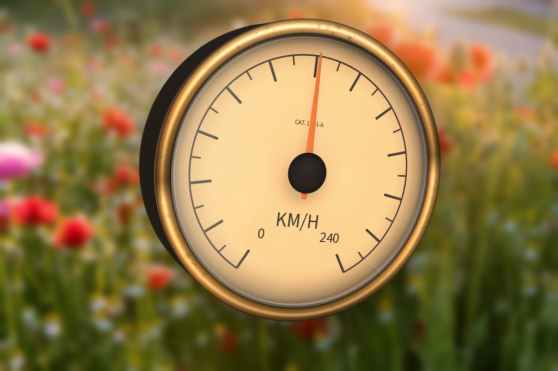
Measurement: 120 km/h
